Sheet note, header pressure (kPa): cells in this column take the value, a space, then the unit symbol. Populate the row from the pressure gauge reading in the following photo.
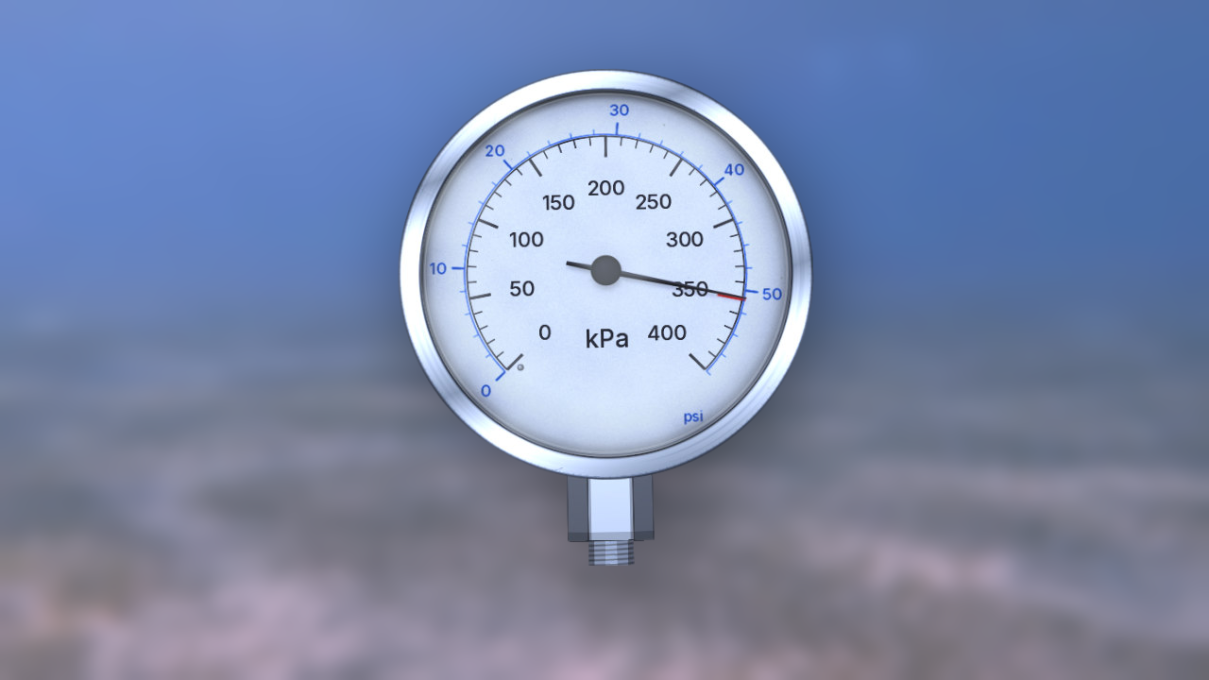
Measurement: 350 kPa
